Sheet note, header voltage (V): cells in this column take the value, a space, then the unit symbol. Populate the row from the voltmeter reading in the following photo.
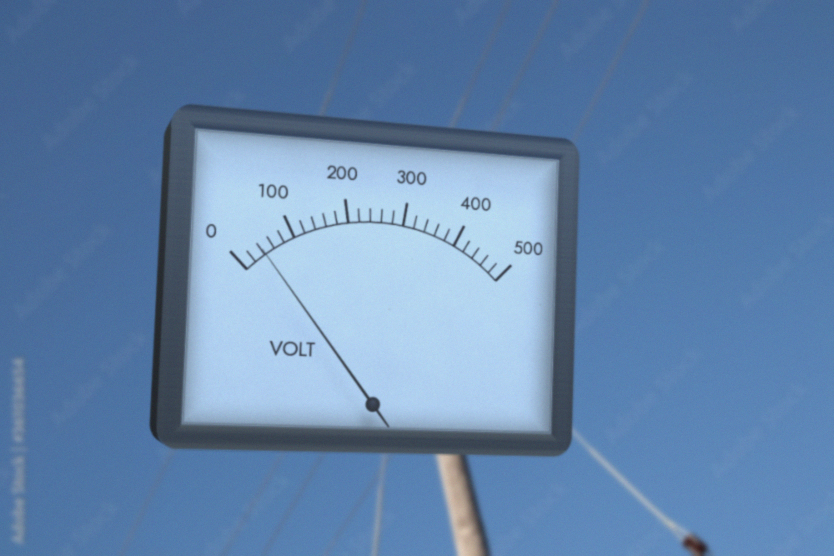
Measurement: 40 V
